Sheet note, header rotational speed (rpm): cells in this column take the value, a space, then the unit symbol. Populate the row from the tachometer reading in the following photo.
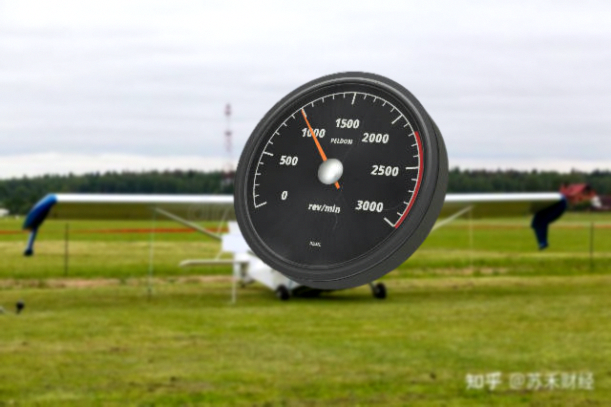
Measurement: 1000 rpm
